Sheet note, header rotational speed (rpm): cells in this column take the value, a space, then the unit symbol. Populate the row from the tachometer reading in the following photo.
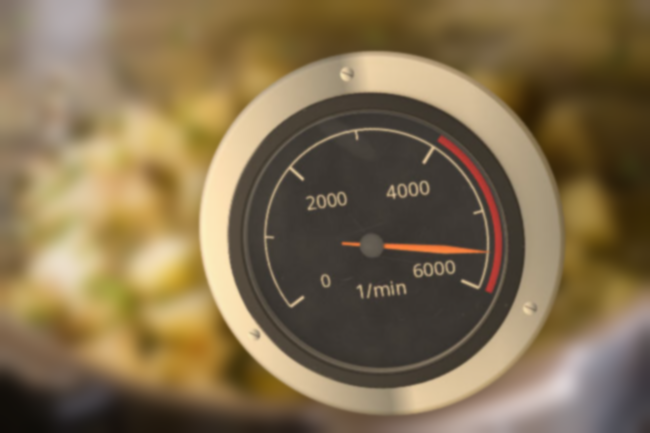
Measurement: 5500 rpm
